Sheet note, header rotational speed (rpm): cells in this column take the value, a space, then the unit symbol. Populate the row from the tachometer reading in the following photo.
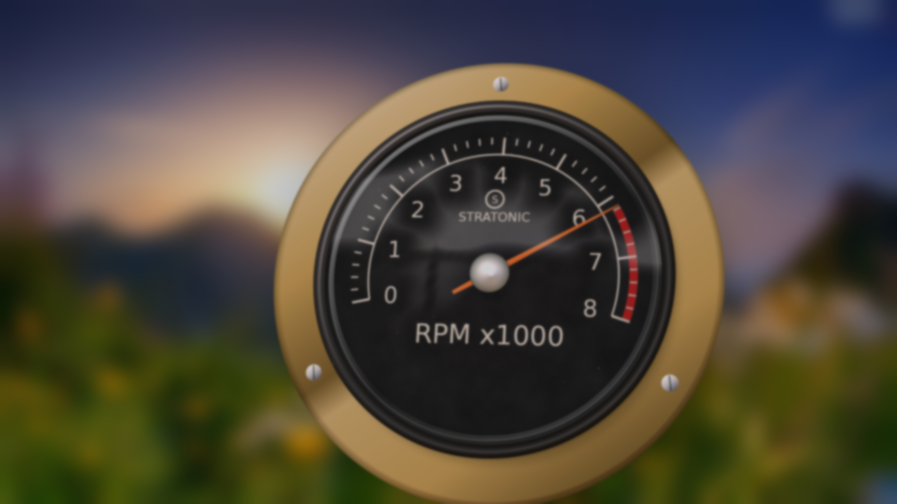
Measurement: 6200 rpm
